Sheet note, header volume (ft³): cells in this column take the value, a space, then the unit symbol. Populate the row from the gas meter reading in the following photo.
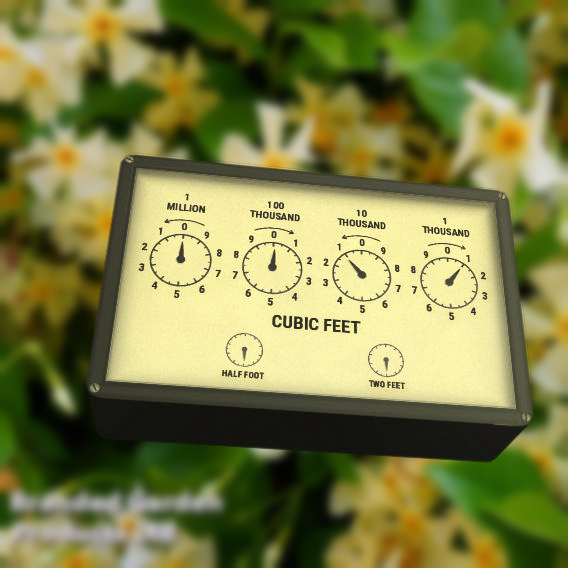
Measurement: 1100 ft³
